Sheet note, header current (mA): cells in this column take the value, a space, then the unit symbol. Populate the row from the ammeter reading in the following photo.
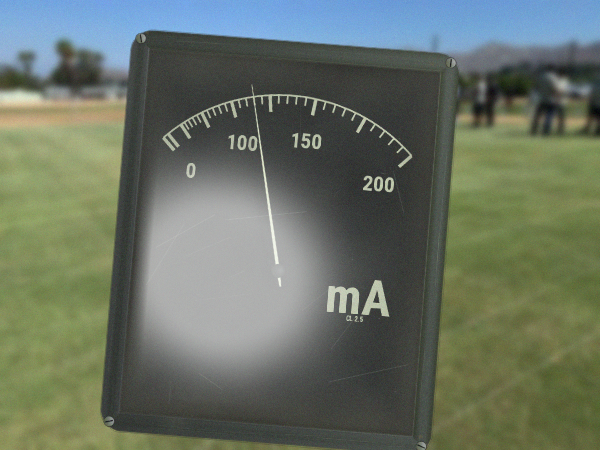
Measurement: 115 mA
